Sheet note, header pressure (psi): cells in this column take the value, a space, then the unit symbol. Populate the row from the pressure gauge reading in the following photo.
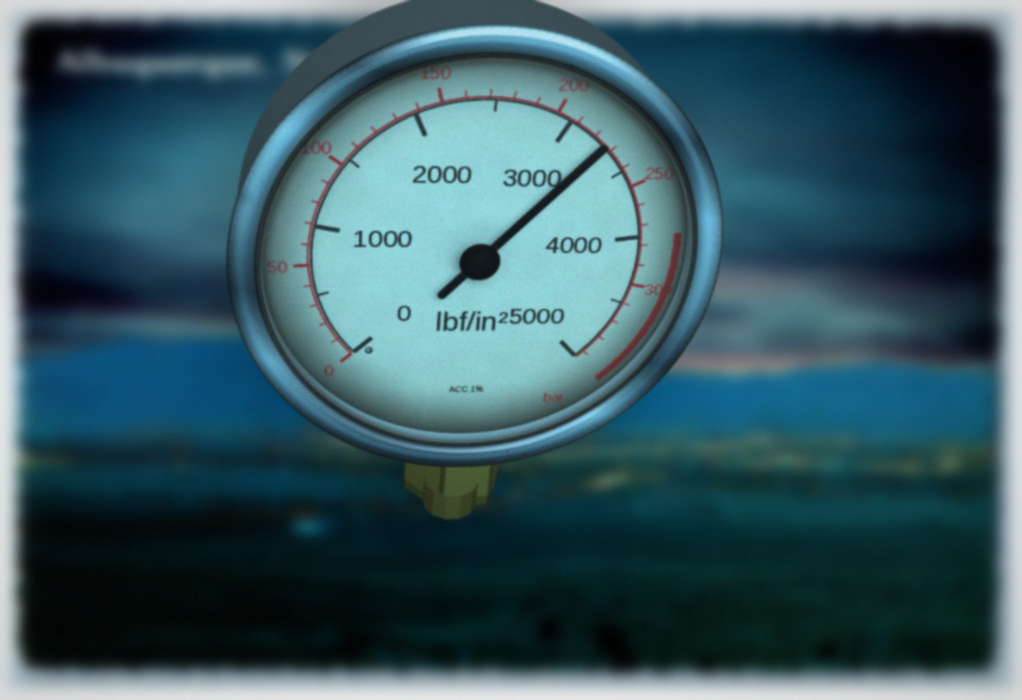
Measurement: 3250 psi
